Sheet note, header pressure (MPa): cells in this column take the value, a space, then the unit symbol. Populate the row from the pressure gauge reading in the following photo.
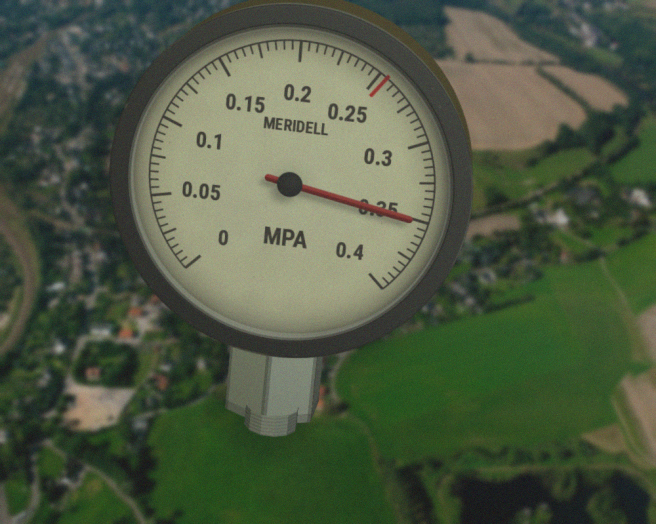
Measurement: 0.35 MPa
